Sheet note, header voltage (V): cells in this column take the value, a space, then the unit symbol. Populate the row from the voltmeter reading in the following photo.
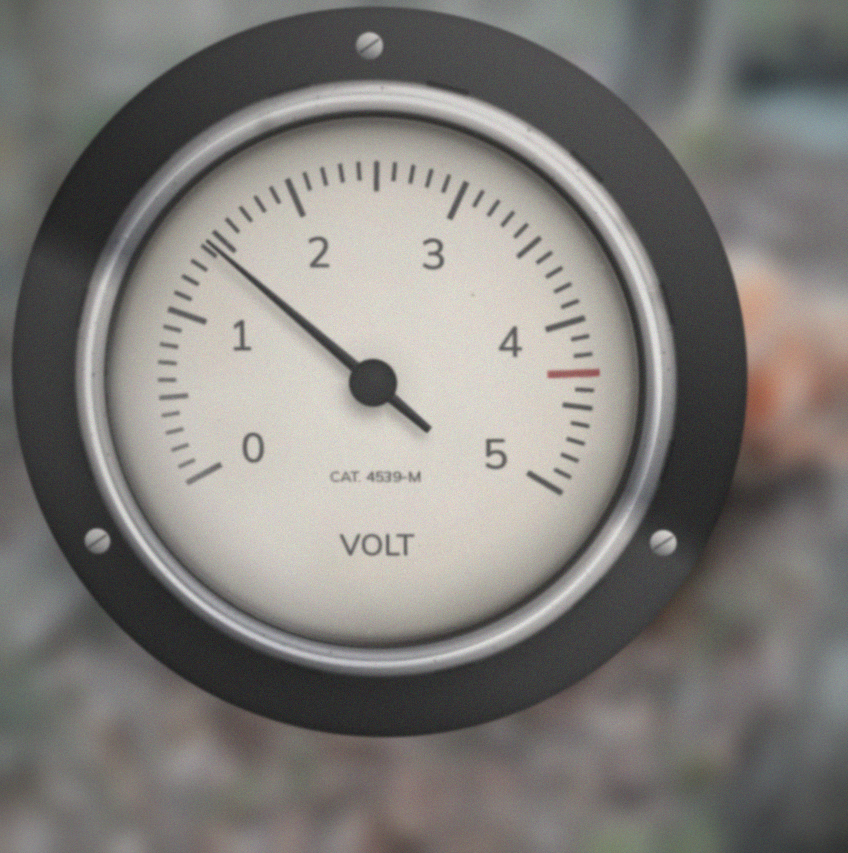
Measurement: 1.45 V
